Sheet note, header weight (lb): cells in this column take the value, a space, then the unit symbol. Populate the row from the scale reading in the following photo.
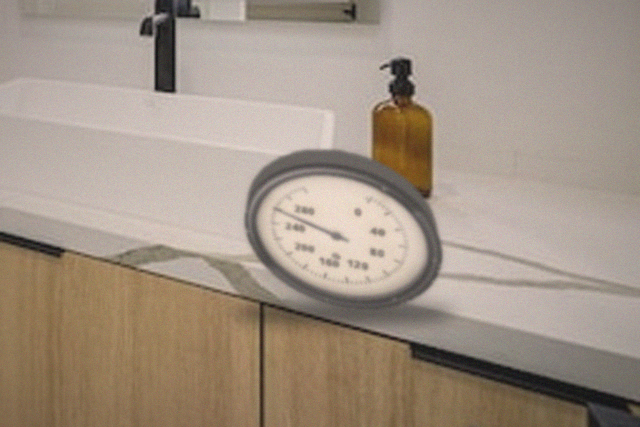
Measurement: 260 lb
